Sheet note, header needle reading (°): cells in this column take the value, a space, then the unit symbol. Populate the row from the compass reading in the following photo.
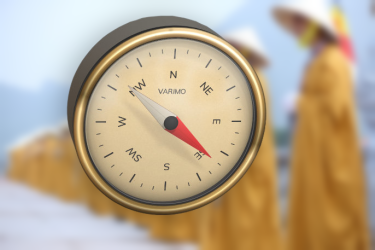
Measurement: 130 °
